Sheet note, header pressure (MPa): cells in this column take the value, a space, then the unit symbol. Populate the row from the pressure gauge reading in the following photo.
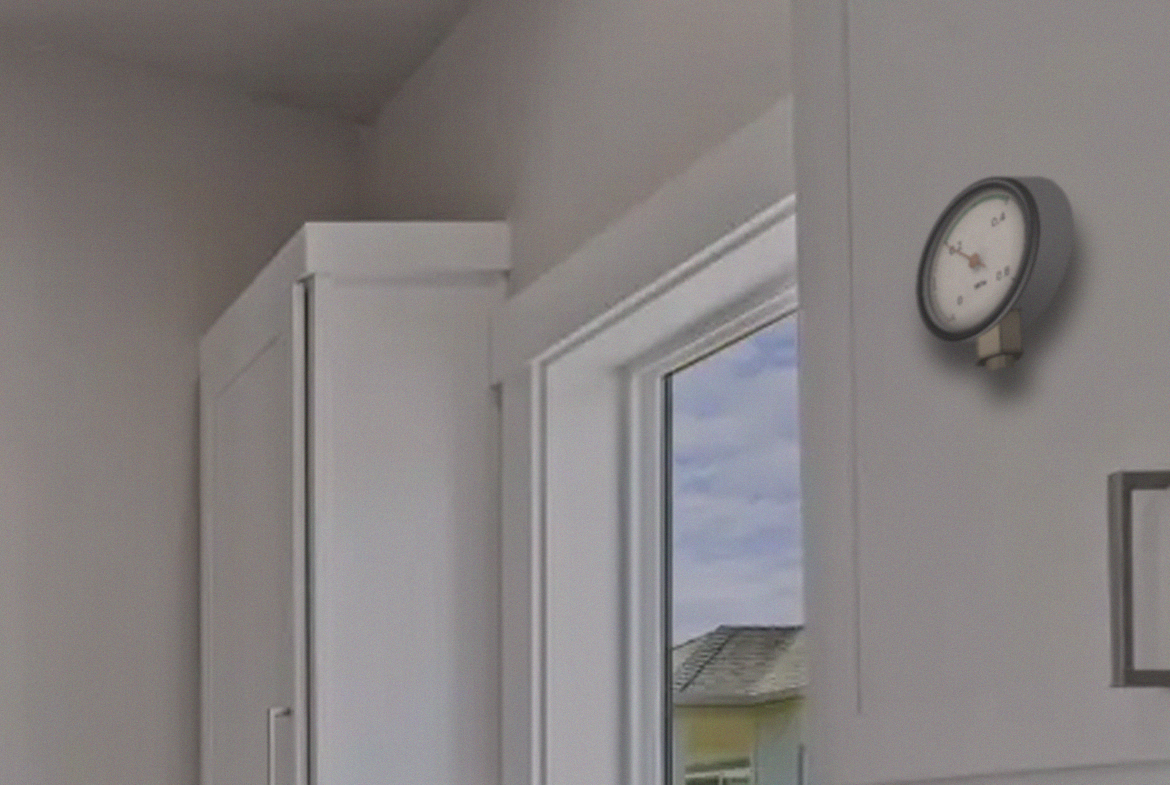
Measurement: 0.2 MPa
